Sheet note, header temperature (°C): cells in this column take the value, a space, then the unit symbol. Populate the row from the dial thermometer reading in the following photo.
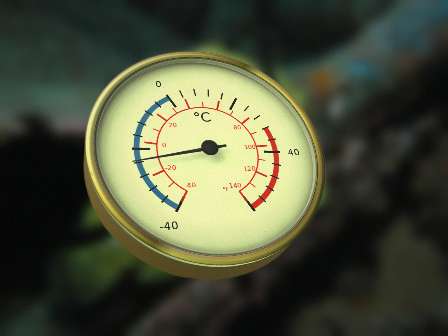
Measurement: -24 °C
